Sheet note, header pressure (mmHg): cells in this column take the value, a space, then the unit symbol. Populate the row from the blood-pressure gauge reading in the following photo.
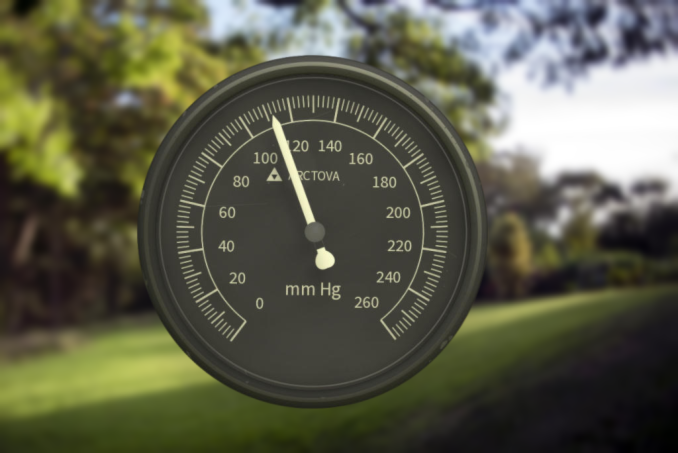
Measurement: 112 mmHg
